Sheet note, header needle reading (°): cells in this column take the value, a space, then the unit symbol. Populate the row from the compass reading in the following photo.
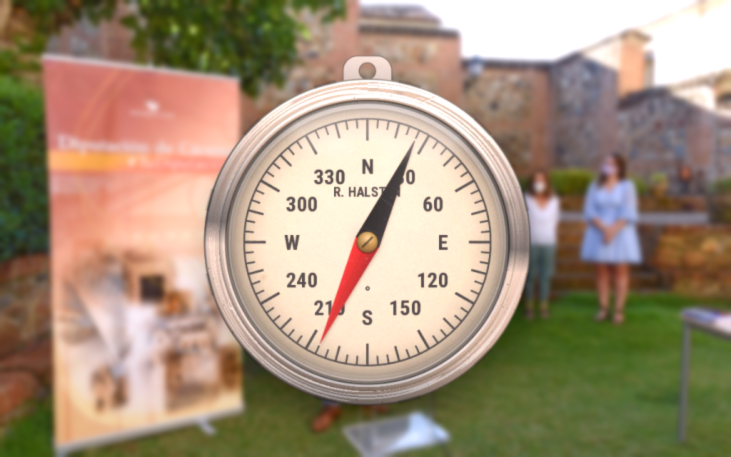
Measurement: 205 °
